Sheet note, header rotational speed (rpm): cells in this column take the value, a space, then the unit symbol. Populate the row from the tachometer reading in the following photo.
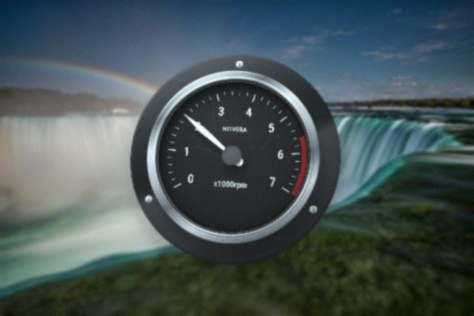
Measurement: 2000 rpm
